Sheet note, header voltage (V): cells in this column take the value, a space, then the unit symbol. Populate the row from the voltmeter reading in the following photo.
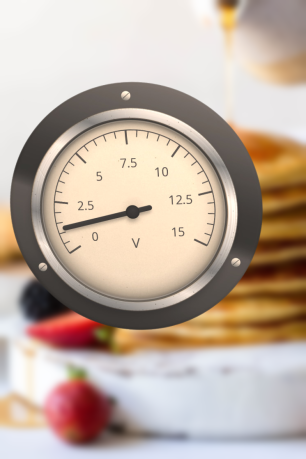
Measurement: 1.25 V
